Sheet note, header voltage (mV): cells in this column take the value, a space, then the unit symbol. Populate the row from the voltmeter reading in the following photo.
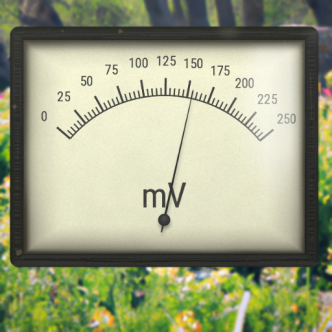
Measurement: 155 mV
